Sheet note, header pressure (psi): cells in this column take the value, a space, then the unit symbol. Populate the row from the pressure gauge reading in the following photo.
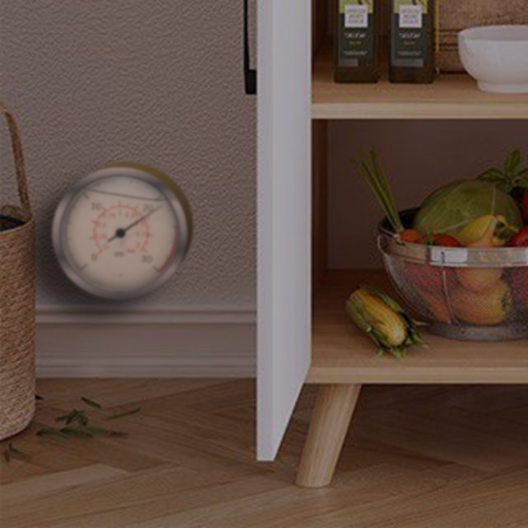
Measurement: 21 psi
